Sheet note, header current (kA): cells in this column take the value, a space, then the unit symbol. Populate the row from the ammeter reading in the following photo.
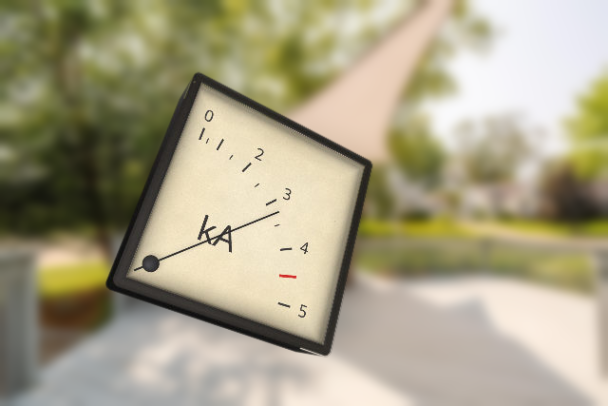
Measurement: 3.25 kA
